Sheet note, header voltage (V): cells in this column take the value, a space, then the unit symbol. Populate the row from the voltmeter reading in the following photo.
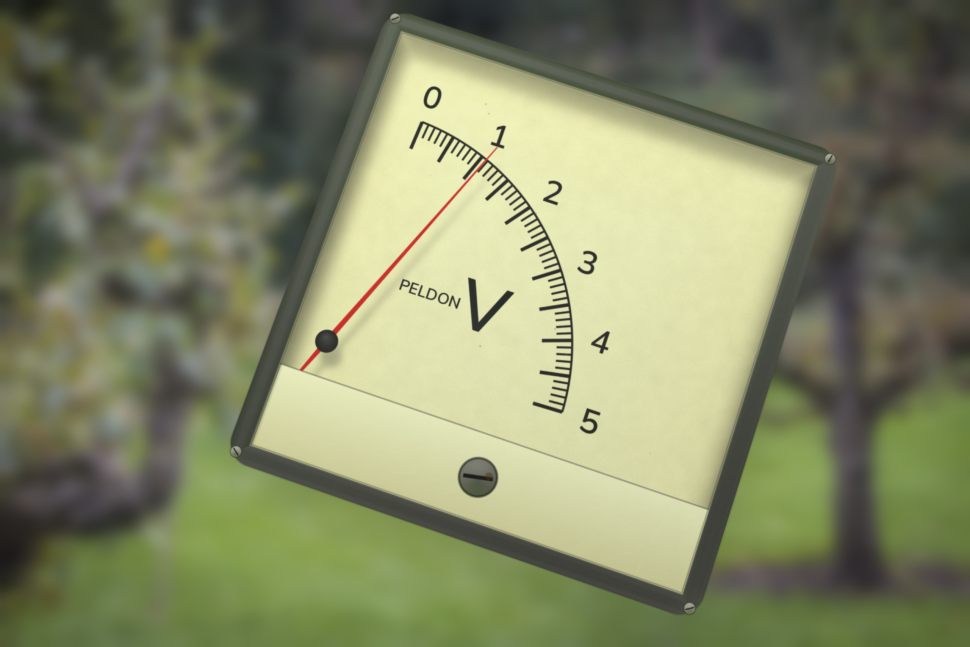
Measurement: 1.1 V
